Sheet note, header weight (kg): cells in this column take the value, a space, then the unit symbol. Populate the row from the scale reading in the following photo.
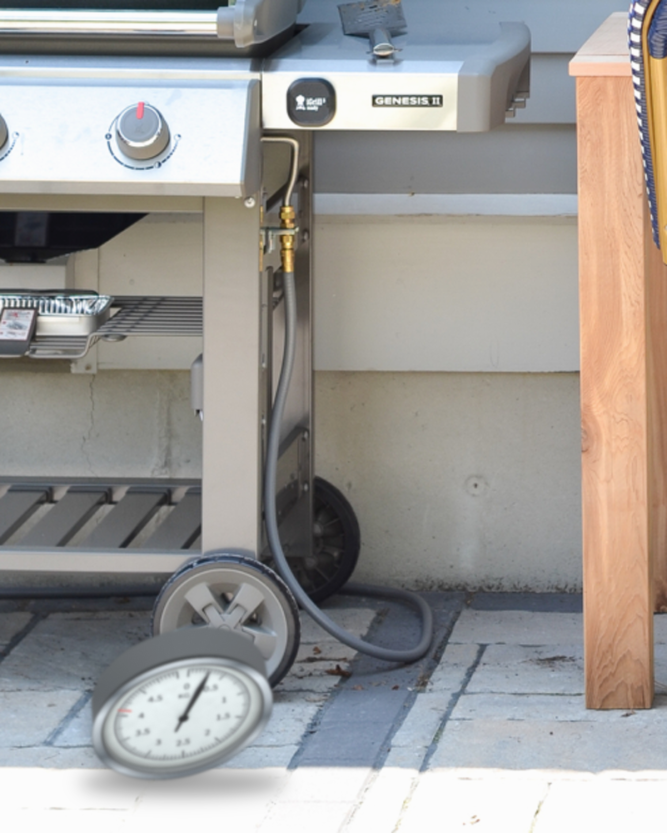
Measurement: 0.25 kg
